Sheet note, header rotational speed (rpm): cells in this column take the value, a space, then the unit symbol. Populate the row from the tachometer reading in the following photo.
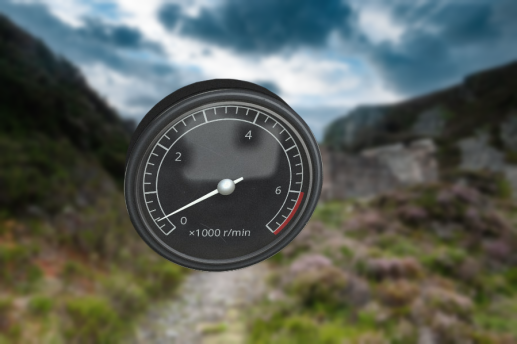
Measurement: 400 rpm
